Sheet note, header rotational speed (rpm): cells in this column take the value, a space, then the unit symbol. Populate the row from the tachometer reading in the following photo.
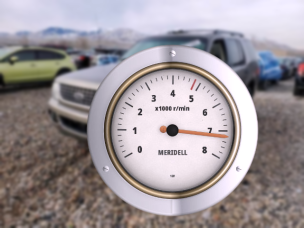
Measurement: 7200 rpm
